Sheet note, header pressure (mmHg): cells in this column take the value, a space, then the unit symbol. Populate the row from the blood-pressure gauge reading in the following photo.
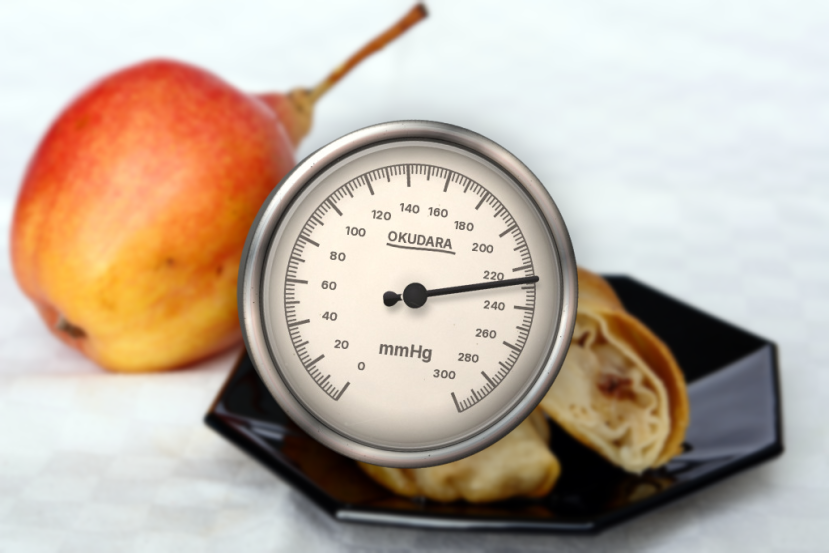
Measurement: 226 mmHg
